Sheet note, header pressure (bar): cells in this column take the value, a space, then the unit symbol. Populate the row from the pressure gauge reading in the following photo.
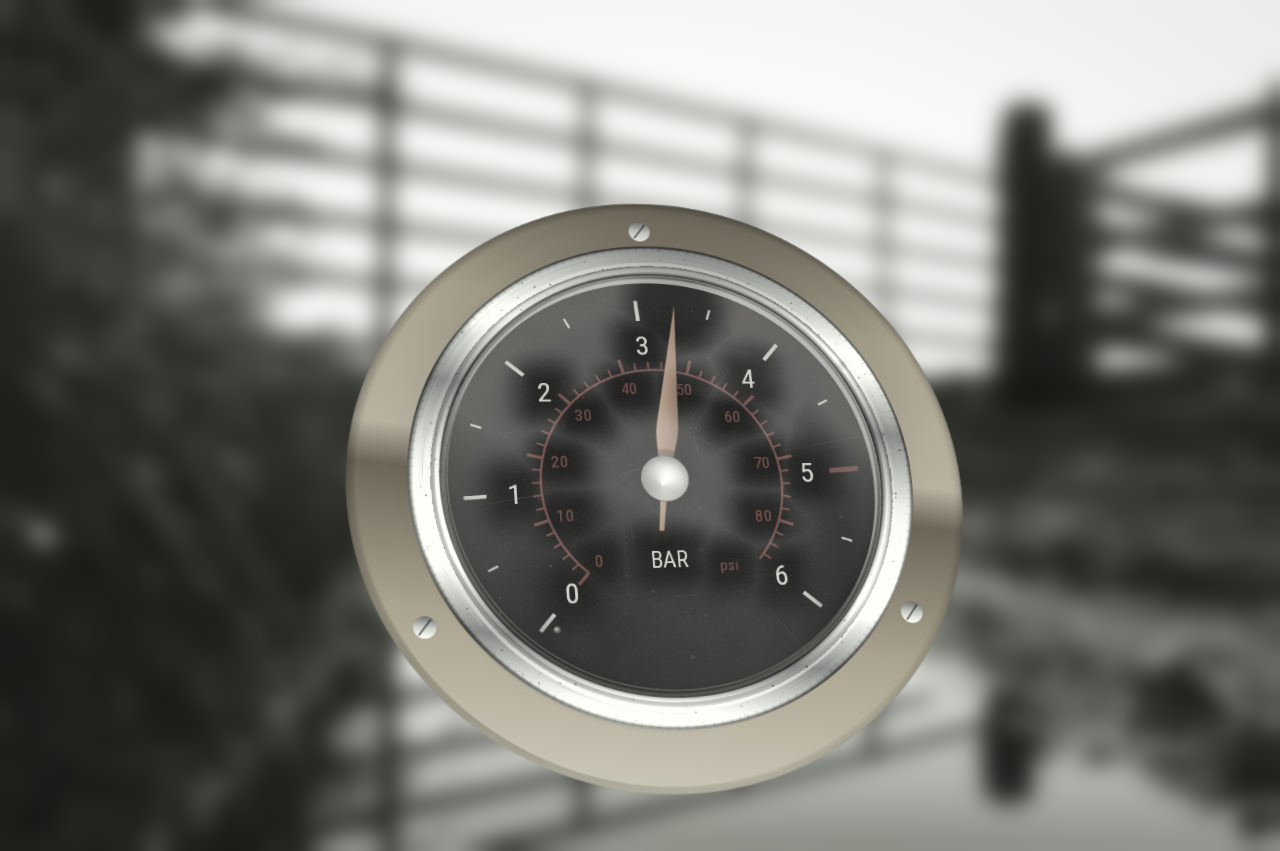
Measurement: 3.25 bar
